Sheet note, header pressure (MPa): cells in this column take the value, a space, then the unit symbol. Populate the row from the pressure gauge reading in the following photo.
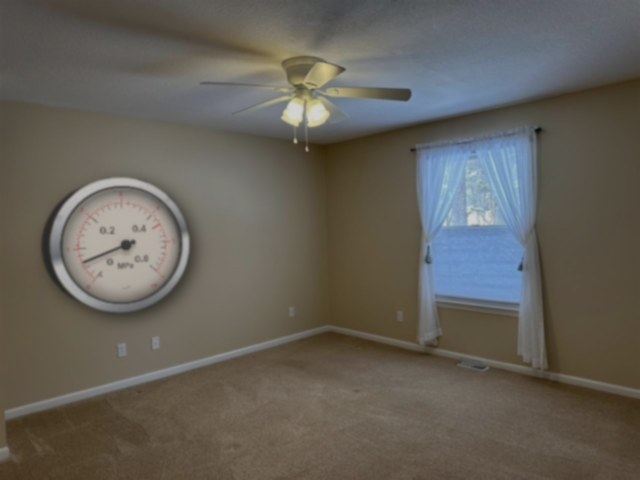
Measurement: 0.06 MPa
